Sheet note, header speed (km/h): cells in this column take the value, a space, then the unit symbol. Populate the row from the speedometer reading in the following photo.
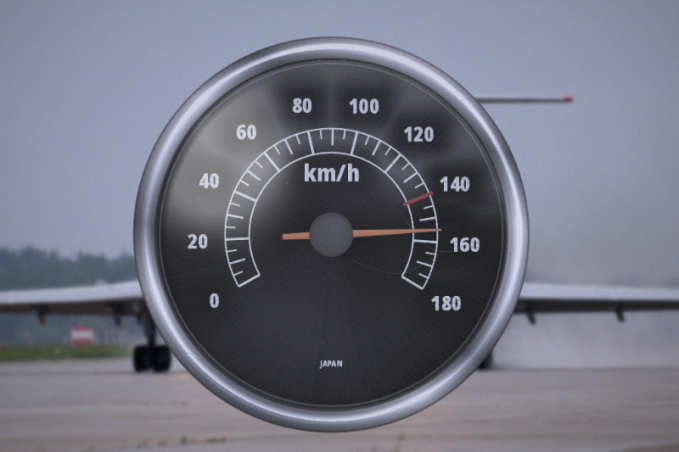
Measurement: 155 km/h
